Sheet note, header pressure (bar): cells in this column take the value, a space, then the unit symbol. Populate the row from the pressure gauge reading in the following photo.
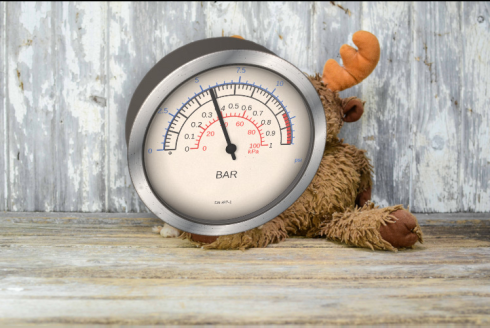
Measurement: 0.38 bar
